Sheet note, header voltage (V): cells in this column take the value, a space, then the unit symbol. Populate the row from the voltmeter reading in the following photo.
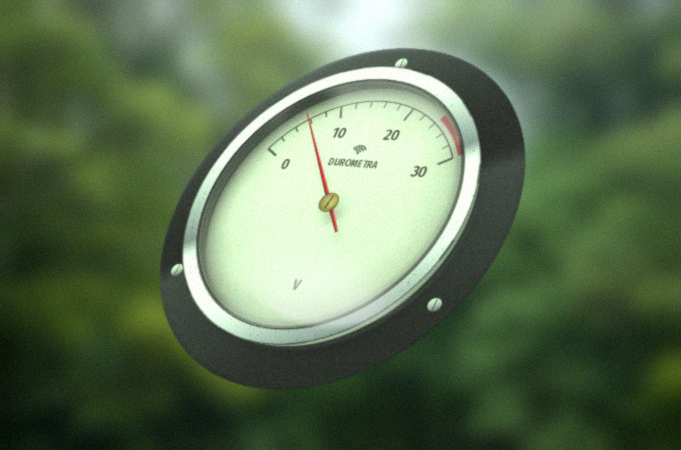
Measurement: 6 V
